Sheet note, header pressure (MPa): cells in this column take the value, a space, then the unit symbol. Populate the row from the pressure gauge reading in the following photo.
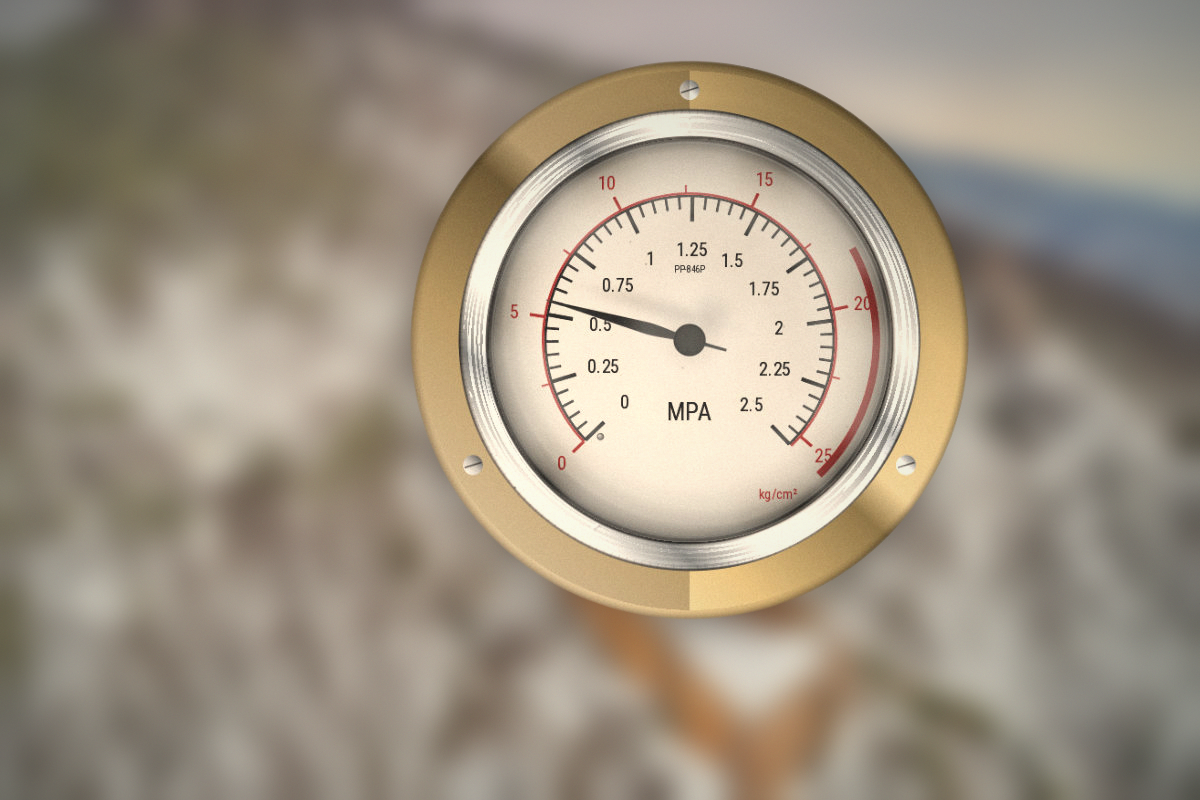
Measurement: 0.55 MPa
